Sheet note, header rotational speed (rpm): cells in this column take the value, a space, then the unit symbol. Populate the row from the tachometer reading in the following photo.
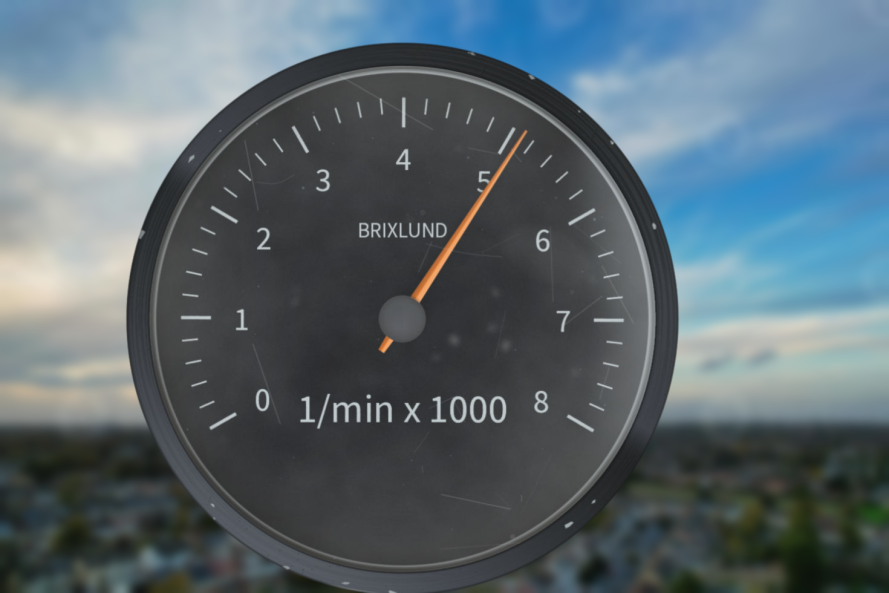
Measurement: 5100 rpm
